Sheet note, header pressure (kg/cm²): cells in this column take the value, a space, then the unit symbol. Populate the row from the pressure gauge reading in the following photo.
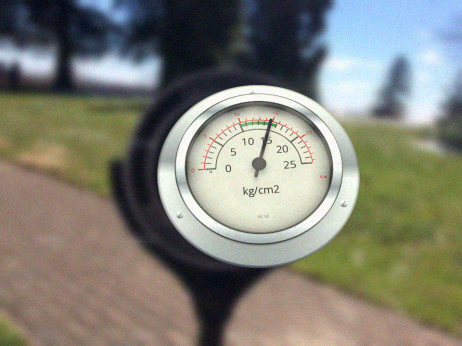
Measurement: 15 kg/cm²
